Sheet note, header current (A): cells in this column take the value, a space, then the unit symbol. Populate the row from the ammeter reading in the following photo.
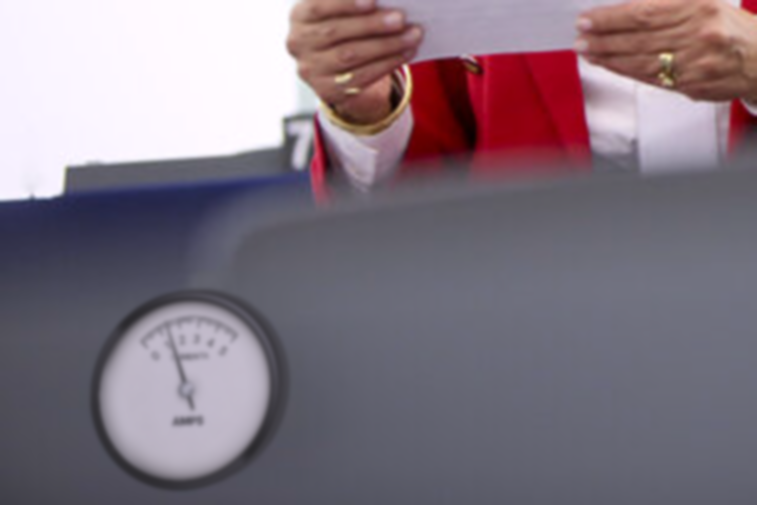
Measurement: 1.5 A
